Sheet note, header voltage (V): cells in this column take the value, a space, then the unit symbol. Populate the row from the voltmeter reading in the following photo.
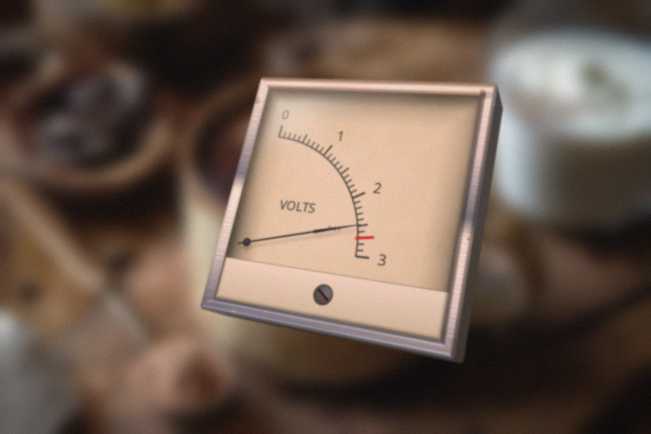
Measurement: 2.5 V
